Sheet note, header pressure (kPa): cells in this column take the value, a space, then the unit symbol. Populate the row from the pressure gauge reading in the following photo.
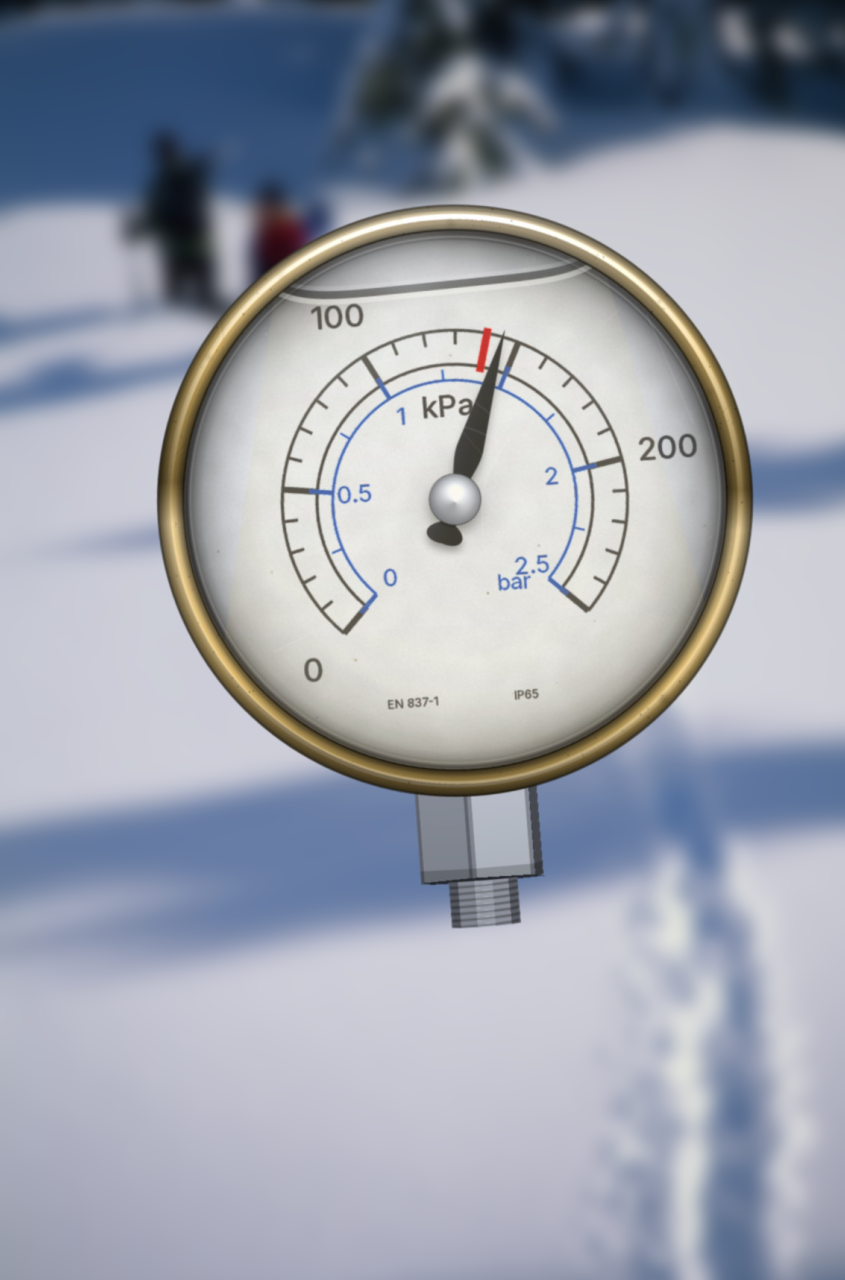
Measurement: 145 kPa
